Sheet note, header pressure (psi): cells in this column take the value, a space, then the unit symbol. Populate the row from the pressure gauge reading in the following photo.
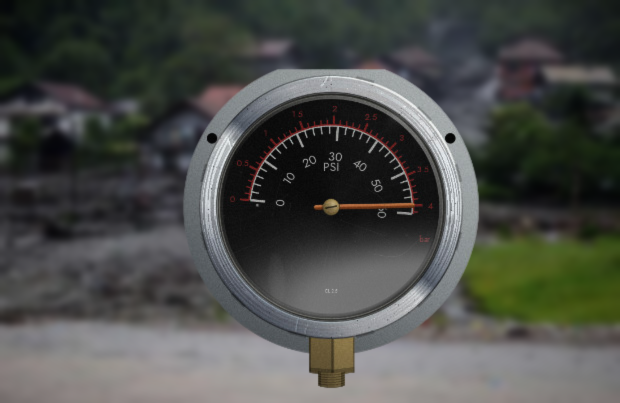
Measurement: 58 psi
